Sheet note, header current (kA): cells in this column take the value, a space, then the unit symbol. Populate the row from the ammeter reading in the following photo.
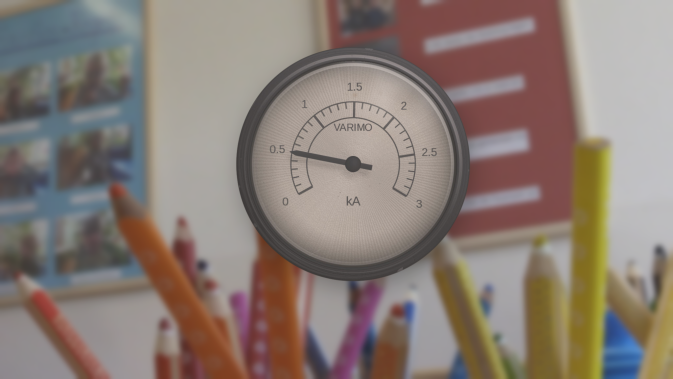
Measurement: 0.5 kA
